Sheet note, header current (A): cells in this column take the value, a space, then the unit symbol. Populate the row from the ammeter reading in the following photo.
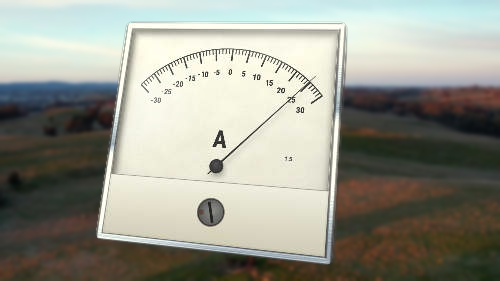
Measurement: 25 A
